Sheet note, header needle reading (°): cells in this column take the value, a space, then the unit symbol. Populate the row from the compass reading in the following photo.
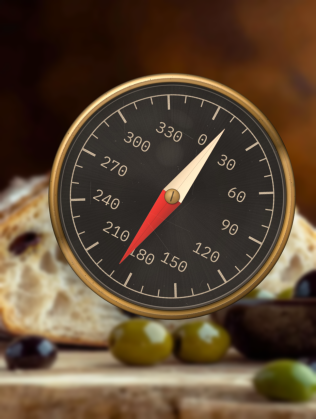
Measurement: 190 °
